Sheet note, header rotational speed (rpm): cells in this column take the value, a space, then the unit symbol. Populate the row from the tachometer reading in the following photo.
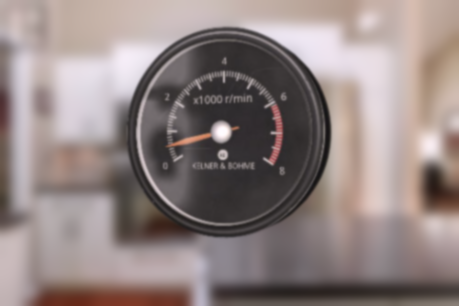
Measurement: 500 rpm
